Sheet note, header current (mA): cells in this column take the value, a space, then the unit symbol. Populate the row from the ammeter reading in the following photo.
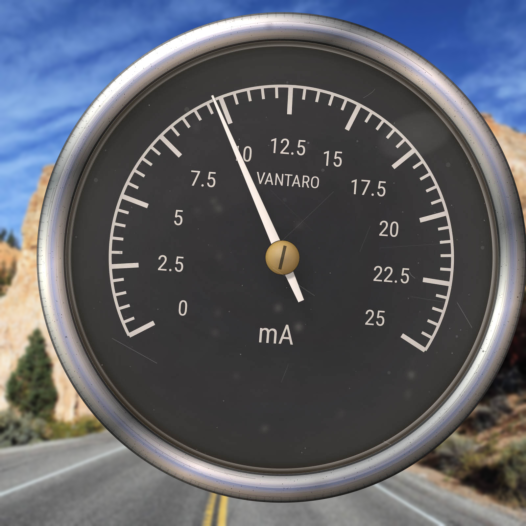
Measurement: 9.75 mA
